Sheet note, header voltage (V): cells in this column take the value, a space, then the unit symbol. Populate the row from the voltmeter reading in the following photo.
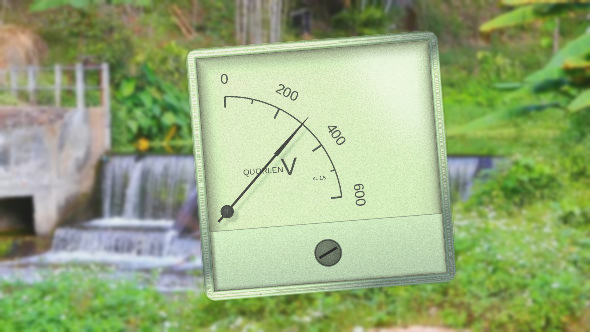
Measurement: 300 V
